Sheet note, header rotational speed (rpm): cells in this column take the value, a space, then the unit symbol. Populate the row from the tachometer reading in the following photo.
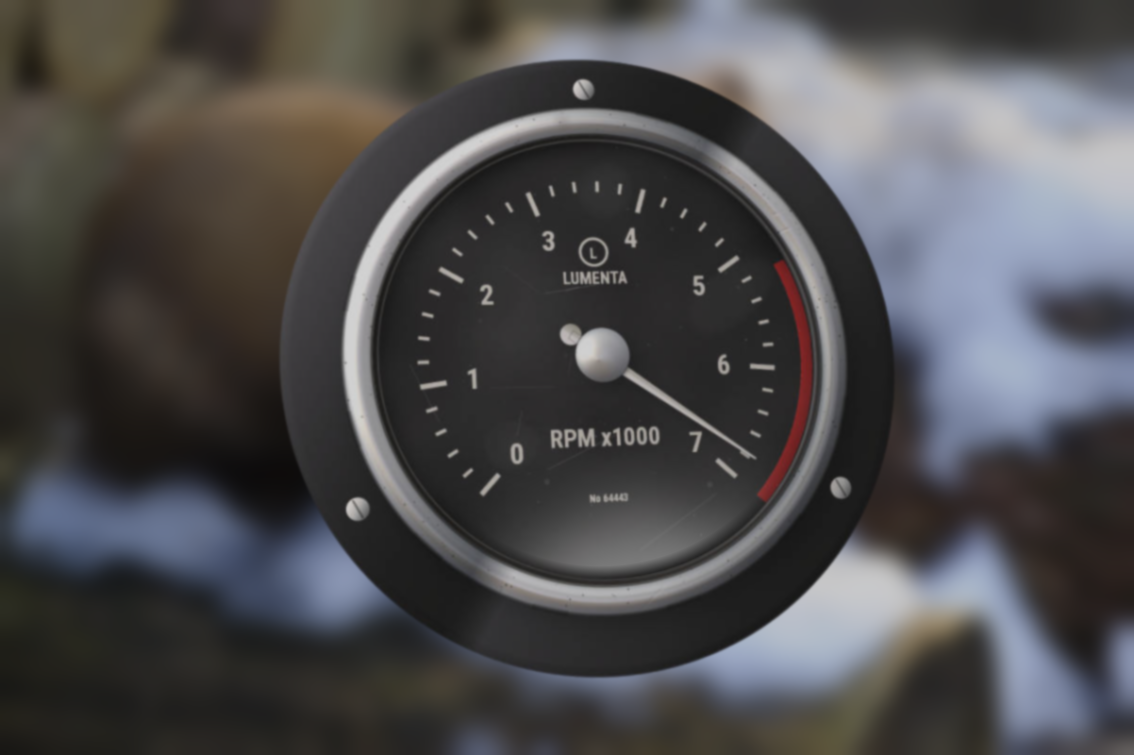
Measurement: 6800 rpm
